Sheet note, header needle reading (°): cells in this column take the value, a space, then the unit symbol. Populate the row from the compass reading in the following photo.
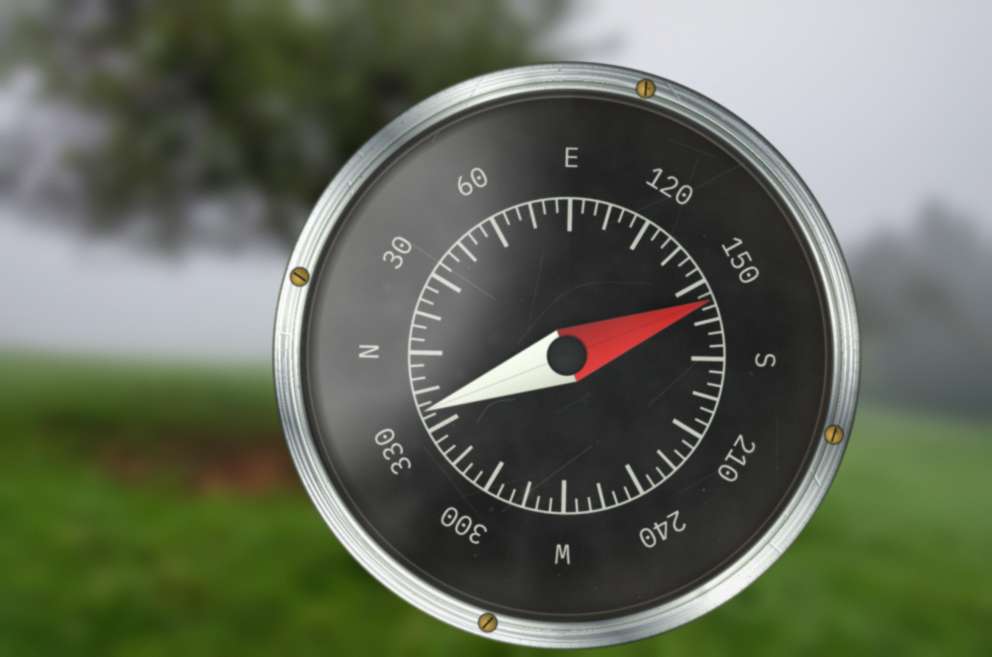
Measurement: 157.5 °
